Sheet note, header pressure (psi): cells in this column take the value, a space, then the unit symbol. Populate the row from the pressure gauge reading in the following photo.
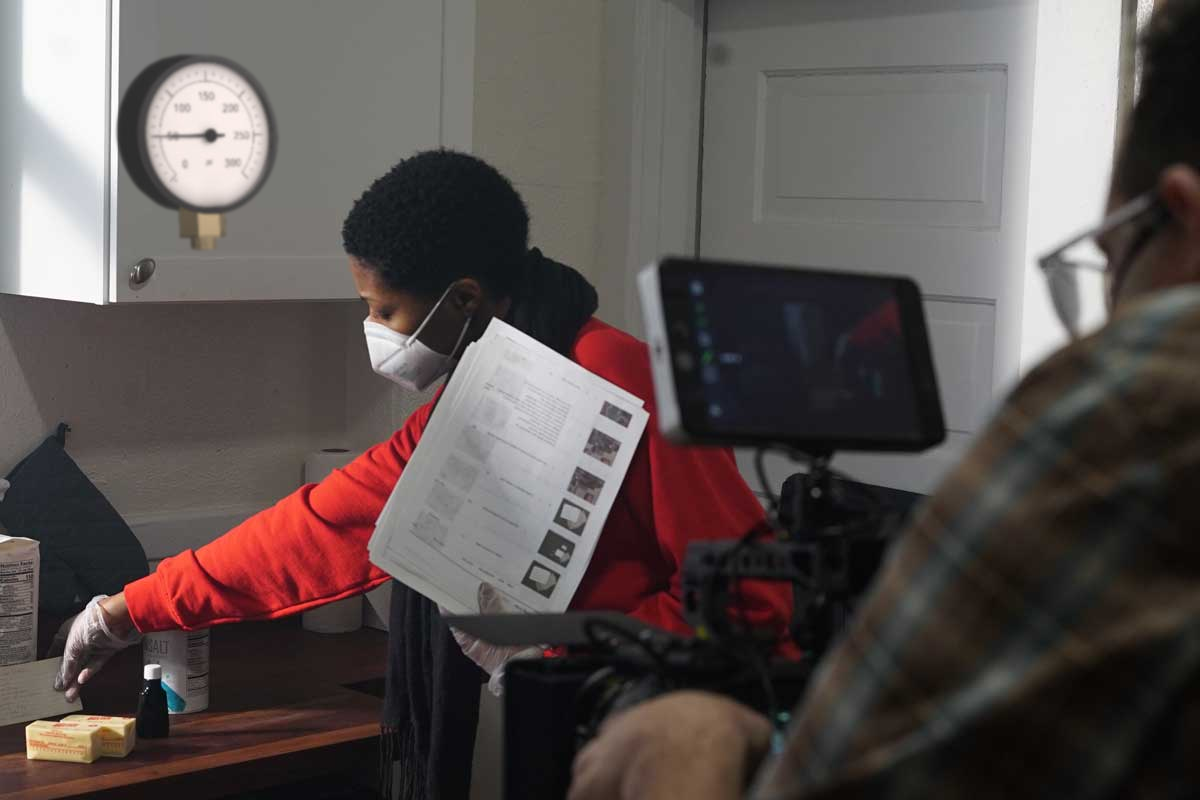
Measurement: 50 psi
